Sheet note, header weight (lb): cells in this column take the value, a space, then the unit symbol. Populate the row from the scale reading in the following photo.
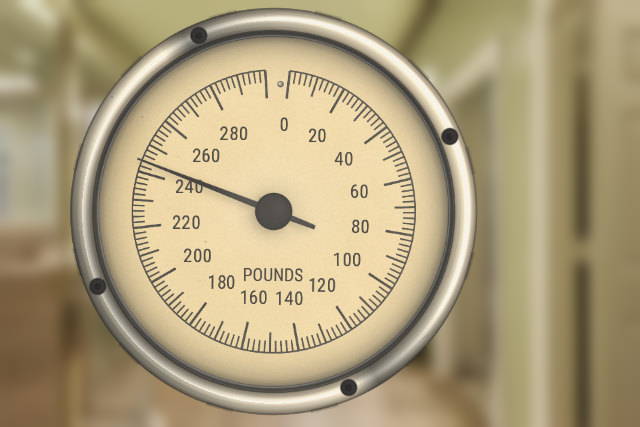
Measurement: 244 lb
